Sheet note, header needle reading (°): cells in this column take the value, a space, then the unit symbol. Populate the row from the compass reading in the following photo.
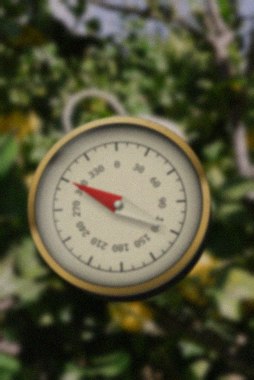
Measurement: 300 °
